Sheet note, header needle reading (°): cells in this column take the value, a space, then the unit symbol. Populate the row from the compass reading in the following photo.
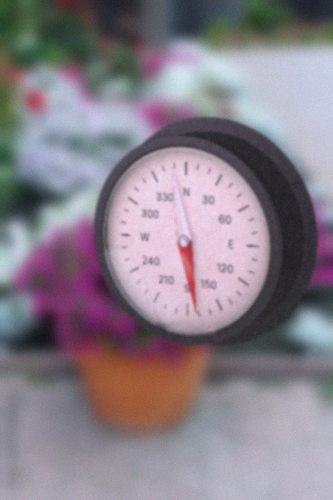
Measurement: 170 °
